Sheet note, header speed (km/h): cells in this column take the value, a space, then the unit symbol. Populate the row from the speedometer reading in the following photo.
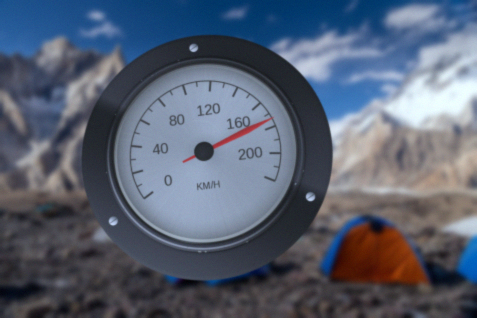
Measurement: 175 km/h
